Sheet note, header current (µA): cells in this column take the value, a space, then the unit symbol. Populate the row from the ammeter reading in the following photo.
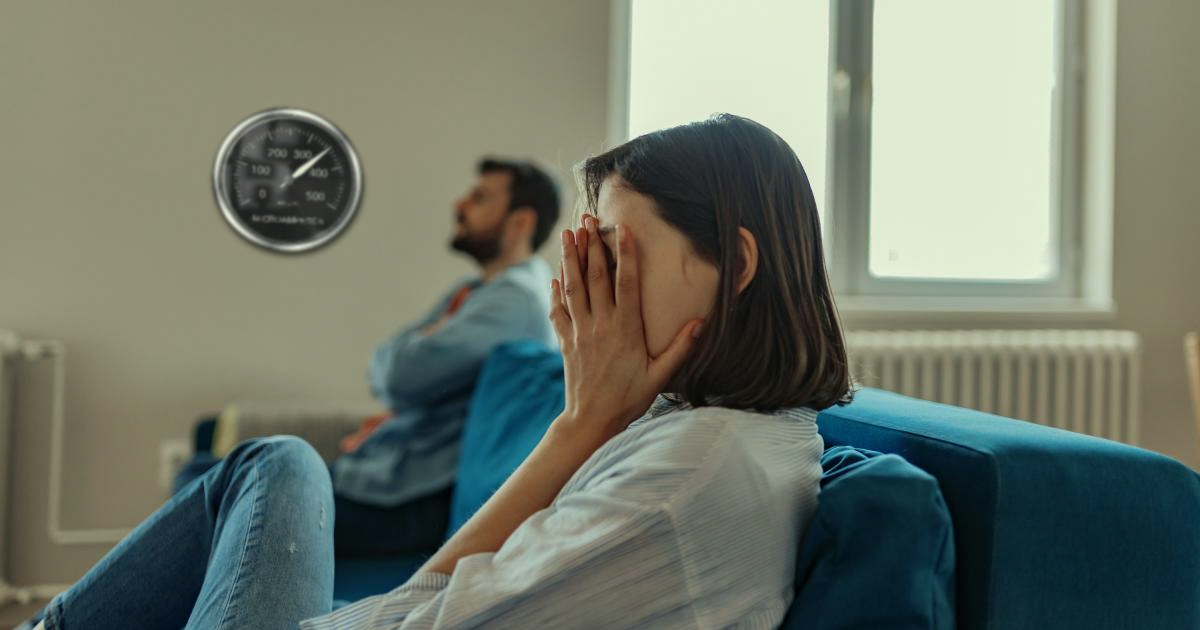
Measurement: 350 µA
